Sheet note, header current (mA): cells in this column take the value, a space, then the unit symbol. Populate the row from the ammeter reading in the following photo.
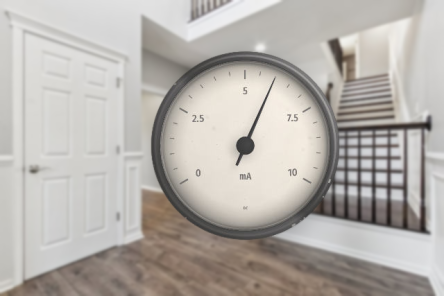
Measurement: 6 mA
